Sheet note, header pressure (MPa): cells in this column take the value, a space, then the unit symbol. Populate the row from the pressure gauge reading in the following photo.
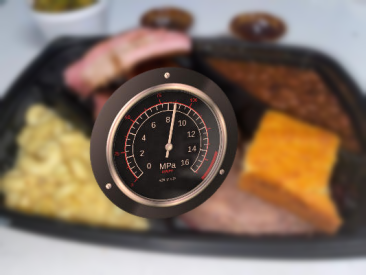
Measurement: 8.5 MPa
